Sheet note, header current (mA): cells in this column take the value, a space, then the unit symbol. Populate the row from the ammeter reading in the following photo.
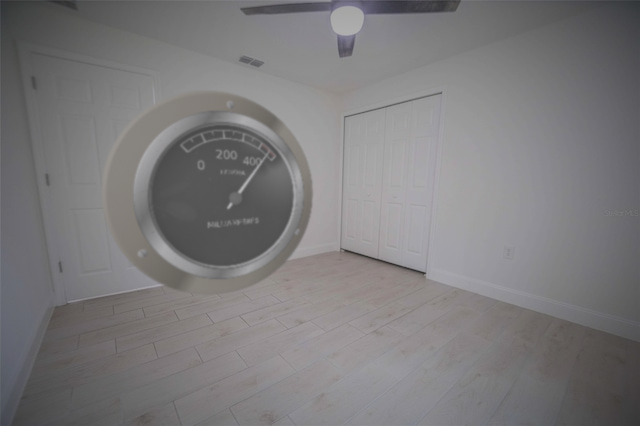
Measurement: 450 mA
